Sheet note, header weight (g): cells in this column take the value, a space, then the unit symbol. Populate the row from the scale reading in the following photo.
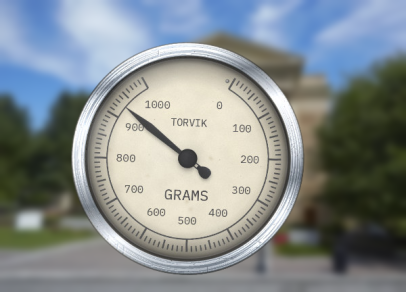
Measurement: 930 g
